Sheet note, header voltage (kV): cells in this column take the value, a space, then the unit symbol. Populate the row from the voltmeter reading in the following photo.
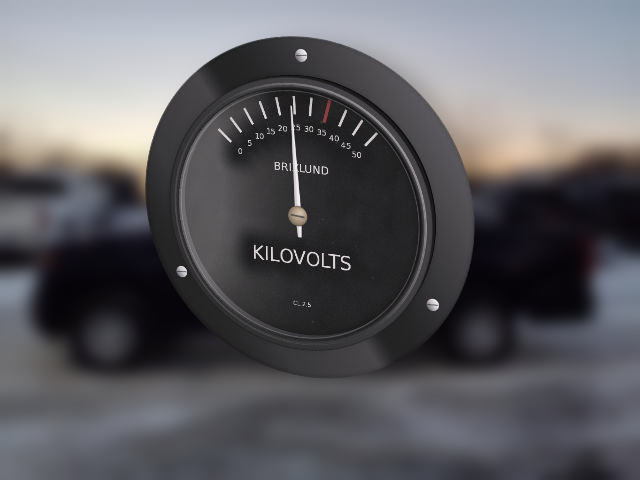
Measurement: 25 kV
